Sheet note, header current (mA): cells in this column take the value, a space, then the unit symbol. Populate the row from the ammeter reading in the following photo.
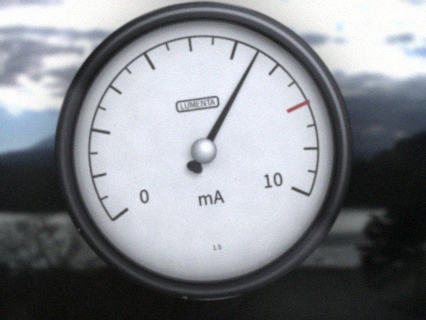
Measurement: 6.5 mA
